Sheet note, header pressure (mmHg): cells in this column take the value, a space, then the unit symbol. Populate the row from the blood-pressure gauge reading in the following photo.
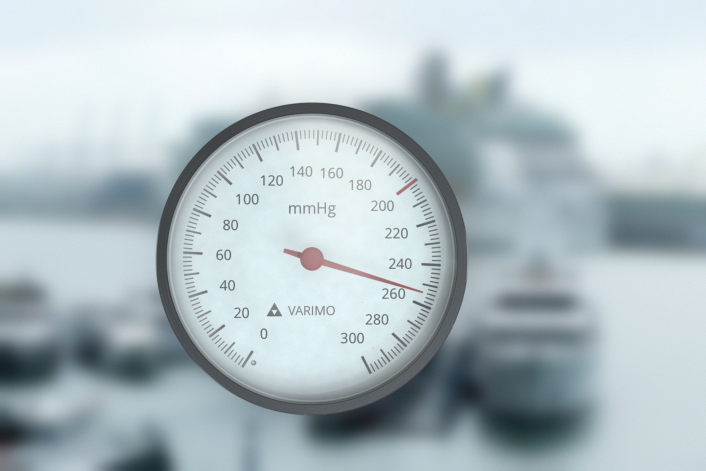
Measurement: 254 mmHg
